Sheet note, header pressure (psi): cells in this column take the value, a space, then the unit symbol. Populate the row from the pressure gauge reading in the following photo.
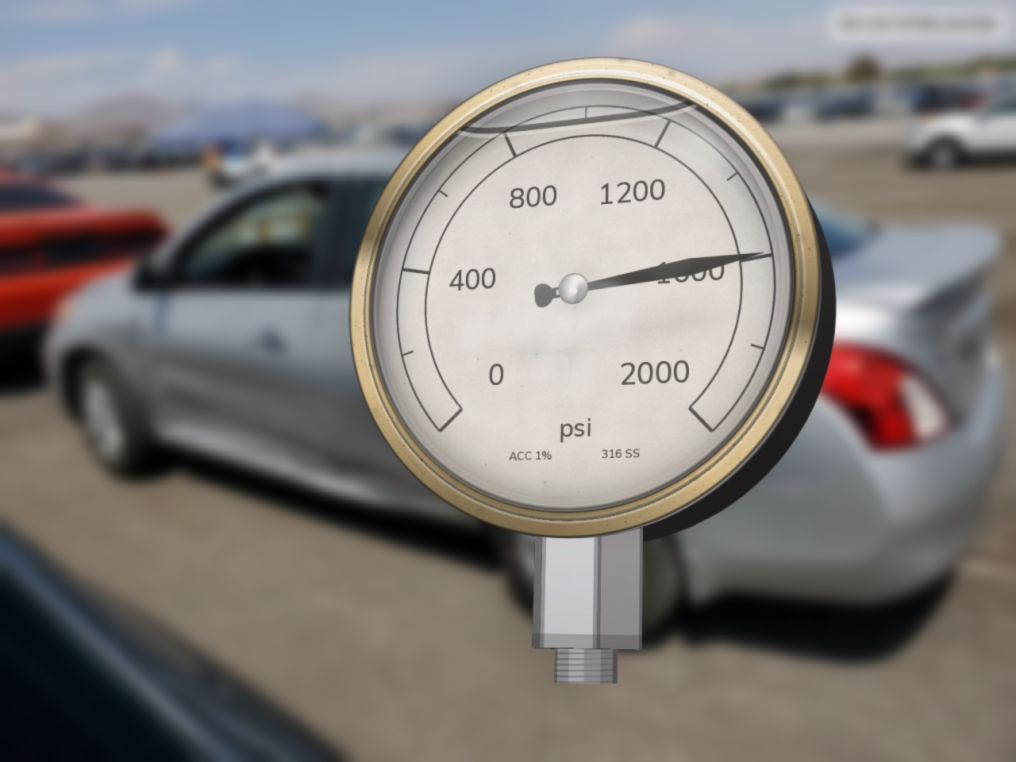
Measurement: 1600 psi
